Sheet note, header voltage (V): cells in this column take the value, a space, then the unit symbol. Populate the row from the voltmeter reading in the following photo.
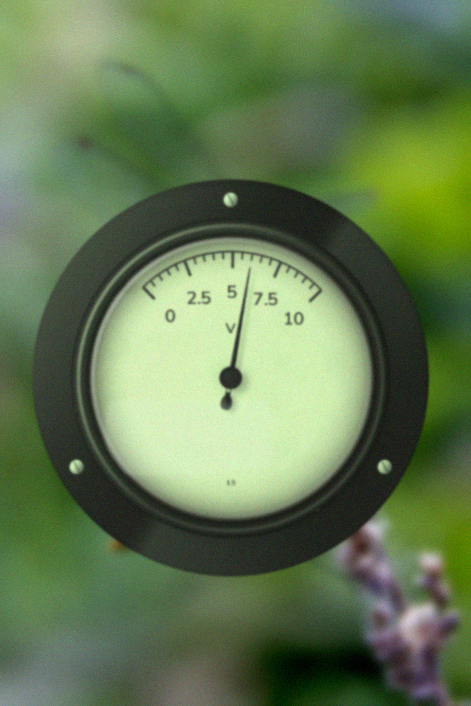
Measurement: 6 V
